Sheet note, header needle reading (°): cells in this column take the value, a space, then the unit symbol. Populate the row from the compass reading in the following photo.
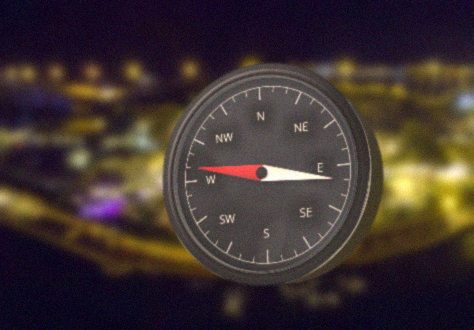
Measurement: 280 °
